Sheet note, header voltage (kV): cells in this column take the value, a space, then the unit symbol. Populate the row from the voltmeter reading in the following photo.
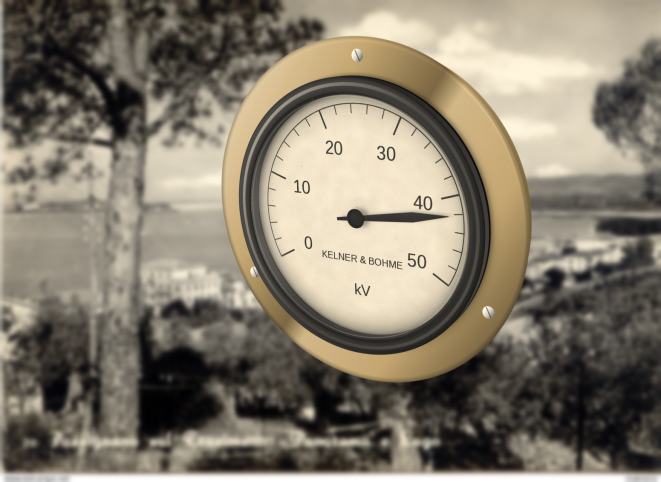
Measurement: 42 kV
